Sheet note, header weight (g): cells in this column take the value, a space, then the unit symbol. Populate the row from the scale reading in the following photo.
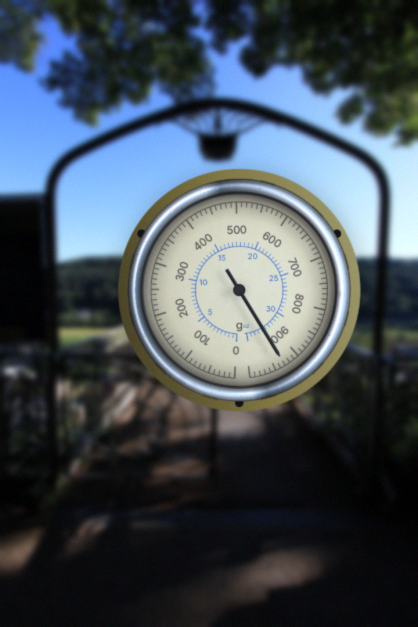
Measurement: 930 g
